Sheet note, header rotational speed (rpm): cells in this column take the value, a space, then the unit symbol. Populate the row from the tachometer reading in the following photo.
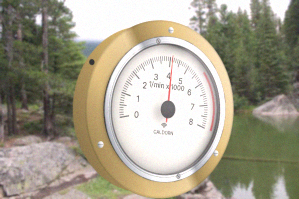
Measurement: 4000 rpm
